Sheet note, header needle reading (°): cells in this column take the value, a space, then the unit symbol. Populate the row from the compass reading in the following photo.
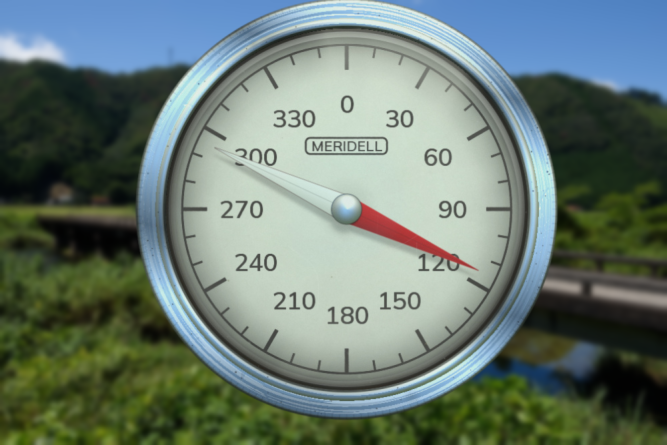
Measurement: 115 °
